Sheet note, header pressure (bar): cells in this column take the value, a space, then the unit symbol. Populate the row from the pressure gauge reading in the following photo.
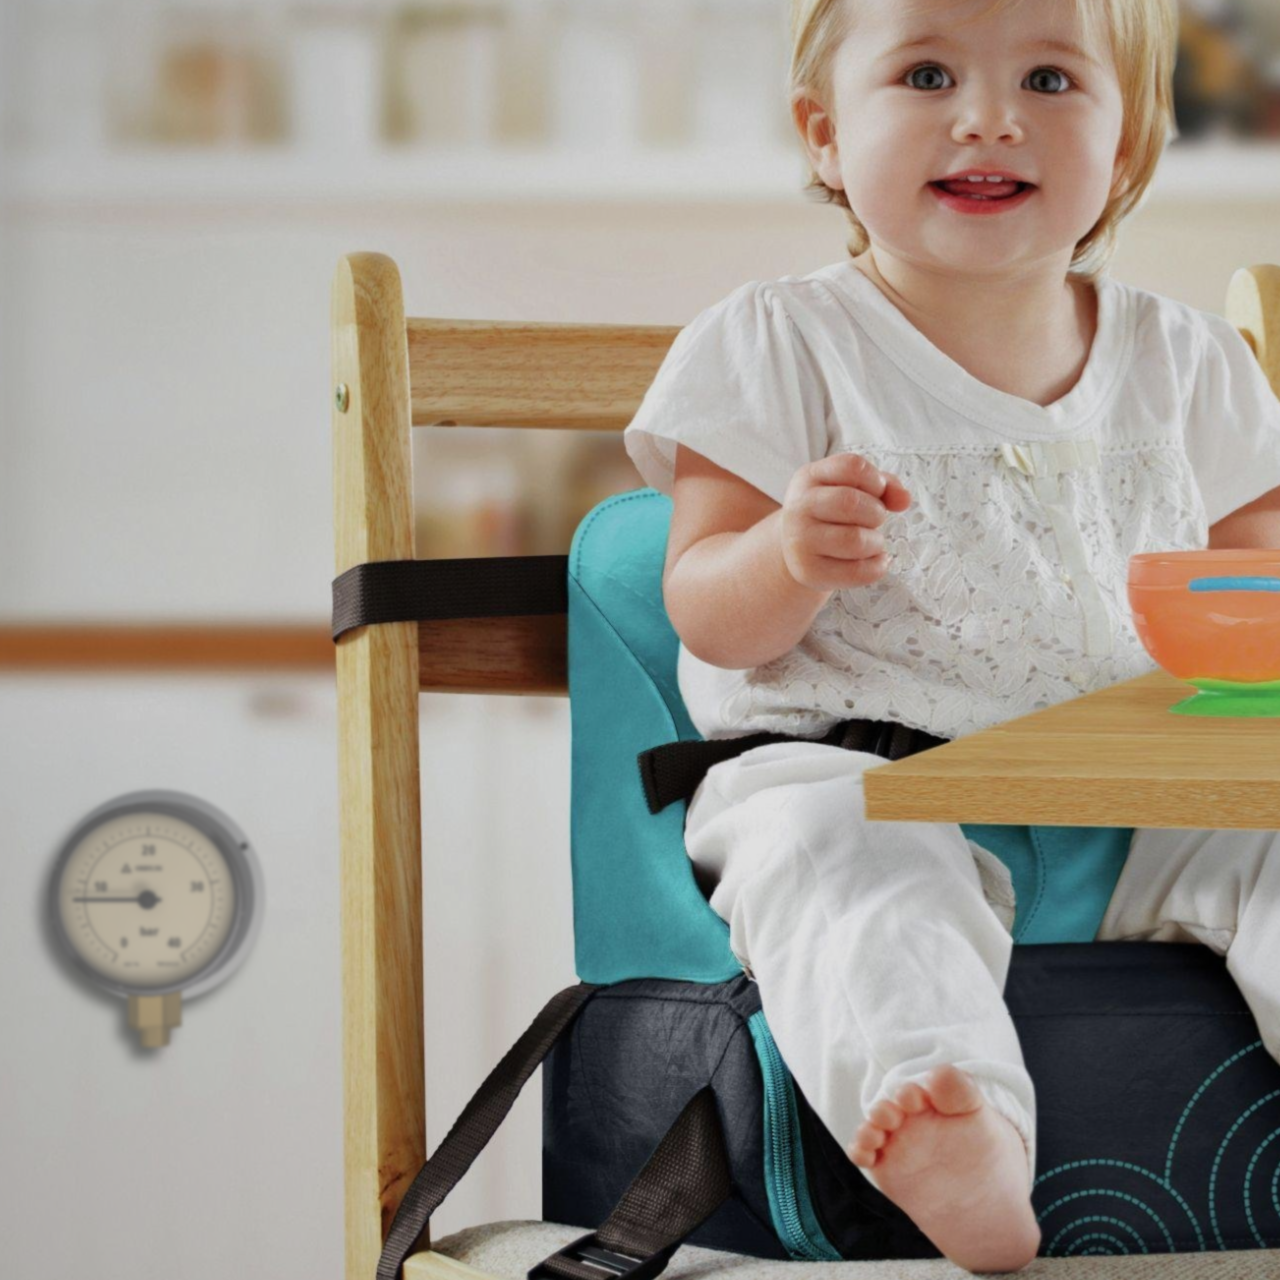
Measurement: 8 bar
